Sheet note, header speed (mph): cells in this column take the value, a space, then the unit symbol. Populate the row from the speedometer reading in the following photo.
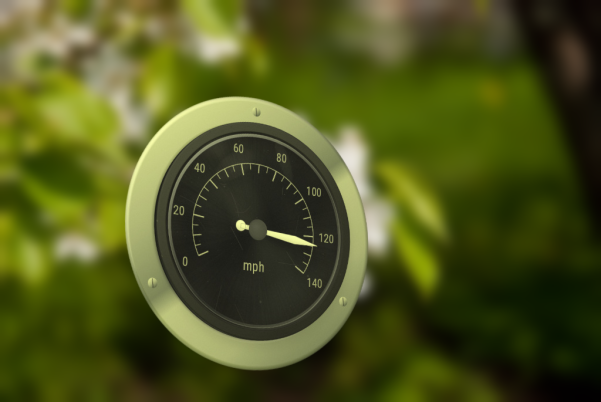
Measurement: 125 mph
